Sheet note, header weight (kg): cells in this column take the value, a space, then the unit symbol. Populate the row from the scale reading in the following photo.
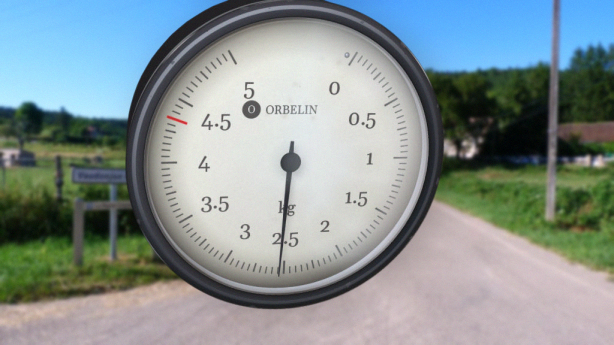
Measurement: 2.55 kg
